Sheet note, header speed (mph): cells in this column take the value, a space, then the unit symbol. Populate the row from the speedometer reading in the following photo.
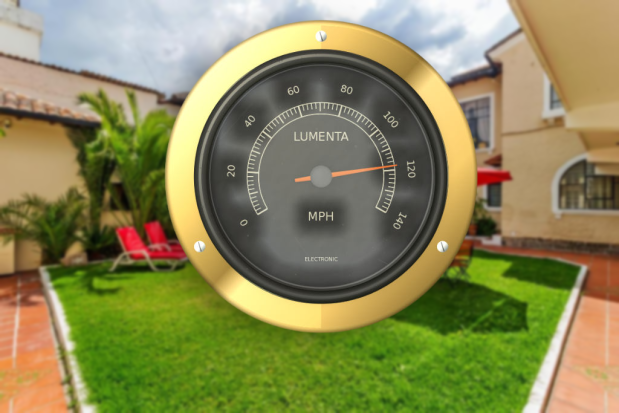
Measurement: 118 mph
